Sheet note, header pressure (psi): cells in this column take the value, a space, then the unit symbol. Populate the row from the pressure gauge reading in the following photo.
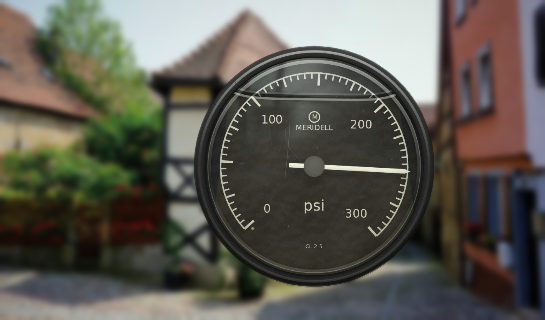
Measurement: 250 psi
